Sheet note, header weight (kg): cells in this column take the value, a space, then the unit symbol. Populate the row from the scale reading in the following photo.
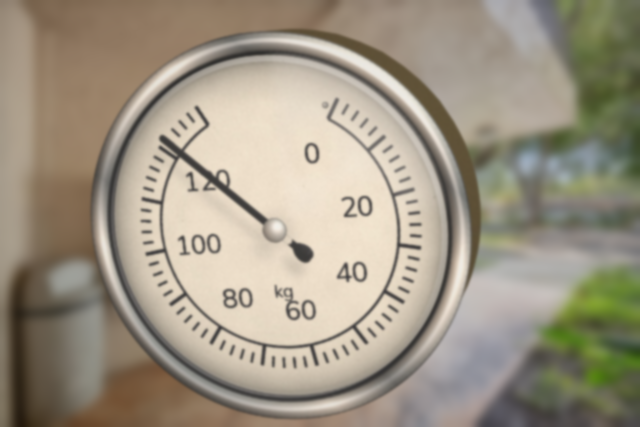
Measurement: 122 kg
